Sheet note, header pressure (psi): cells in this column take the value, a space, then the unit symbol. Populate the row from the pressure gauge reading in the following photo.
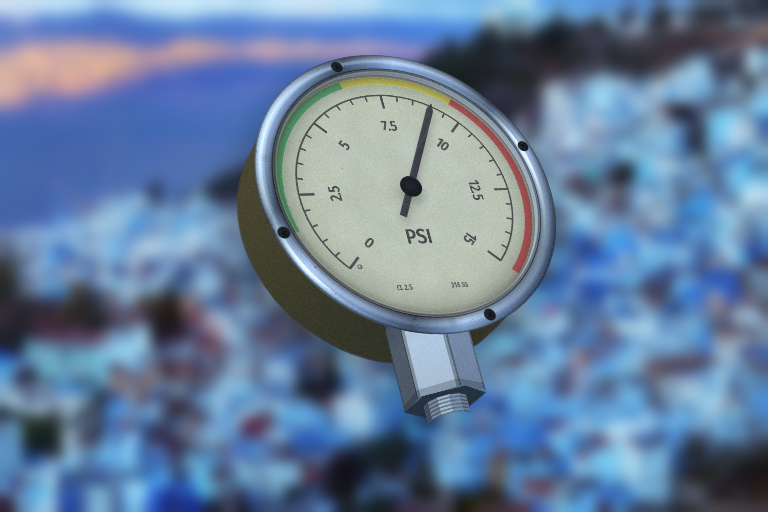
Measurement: 9 psi
